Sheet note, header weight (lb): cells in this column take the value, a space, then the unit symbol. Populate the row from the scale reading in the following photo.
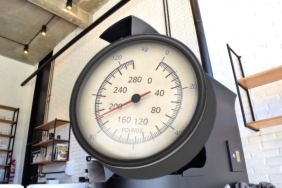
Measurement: 190 lb
